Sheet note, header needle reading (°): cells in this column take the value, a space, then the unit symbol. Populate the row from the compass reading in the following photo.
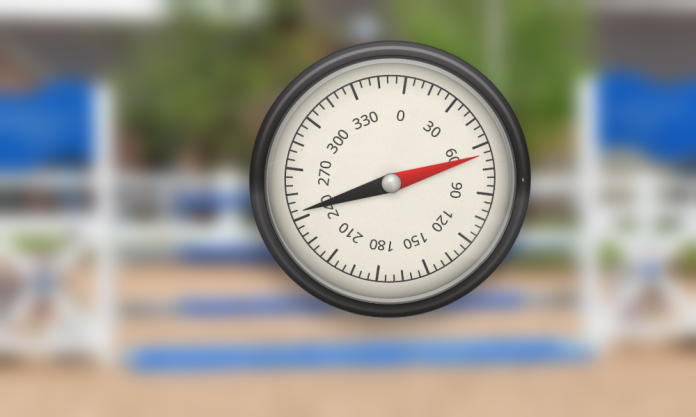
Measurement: 65 °
